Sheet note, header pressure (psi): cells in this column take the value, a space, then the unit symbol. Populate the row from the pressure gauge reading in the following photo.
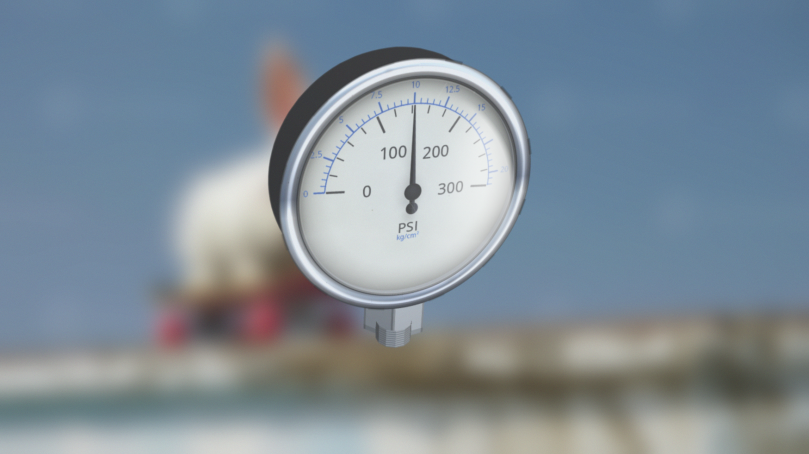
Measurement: 140 psi
